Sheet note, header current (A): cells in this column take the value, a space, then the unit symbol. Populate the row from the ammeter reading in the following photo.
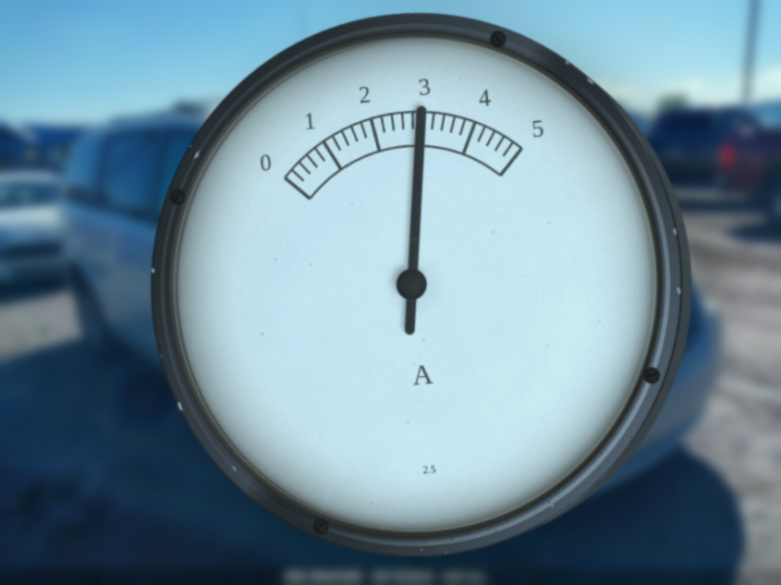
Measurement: 3 A
